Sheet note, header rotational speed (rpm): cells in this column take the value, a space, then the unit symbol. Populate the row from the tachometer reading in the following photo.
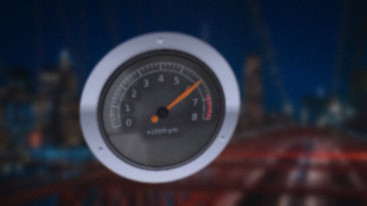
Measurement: 6000 rpm
